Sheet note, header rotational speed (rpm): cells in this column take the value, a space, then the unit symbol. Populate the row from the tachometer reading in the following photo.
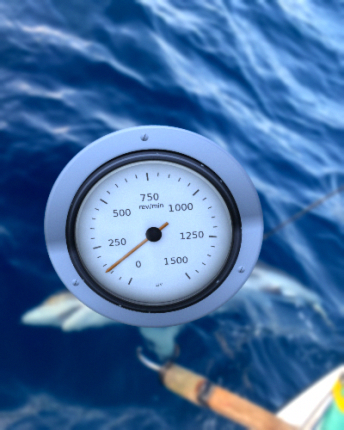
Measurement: 125 rpm
